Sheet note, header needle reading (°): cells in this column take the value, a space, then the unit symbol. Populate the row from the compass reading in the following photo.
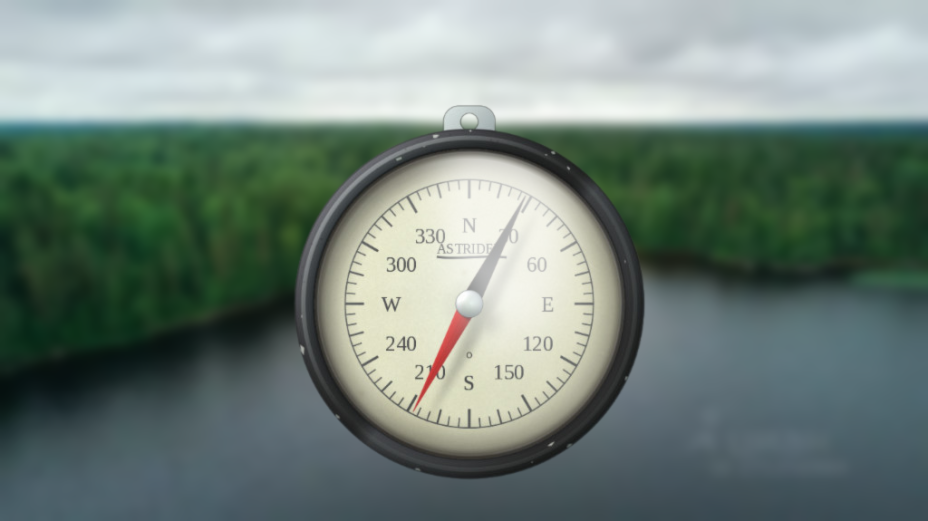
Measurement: 207.5 °
